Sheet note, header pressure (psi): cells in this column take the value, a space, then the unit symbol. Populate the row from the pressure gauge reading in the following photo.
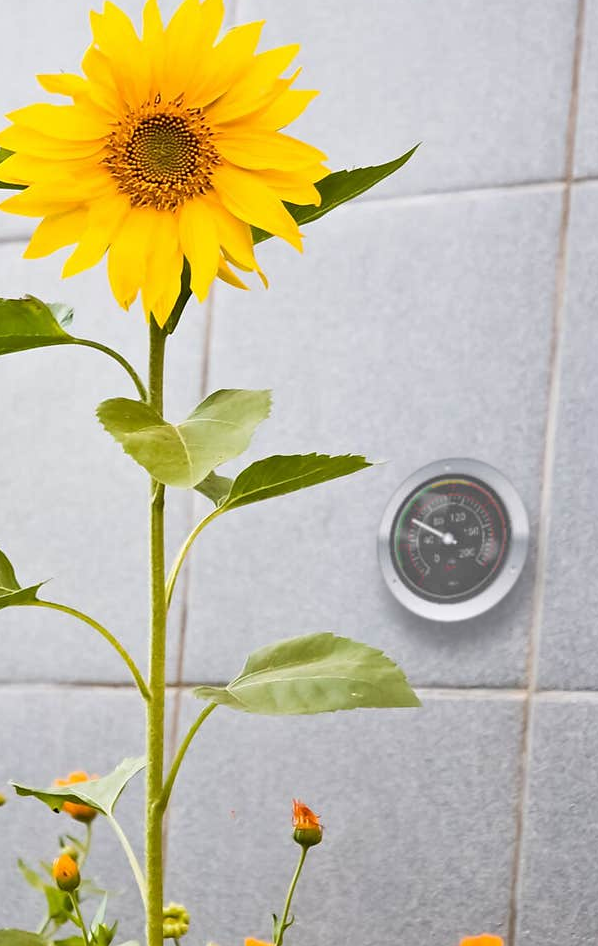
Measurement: 60 psi
